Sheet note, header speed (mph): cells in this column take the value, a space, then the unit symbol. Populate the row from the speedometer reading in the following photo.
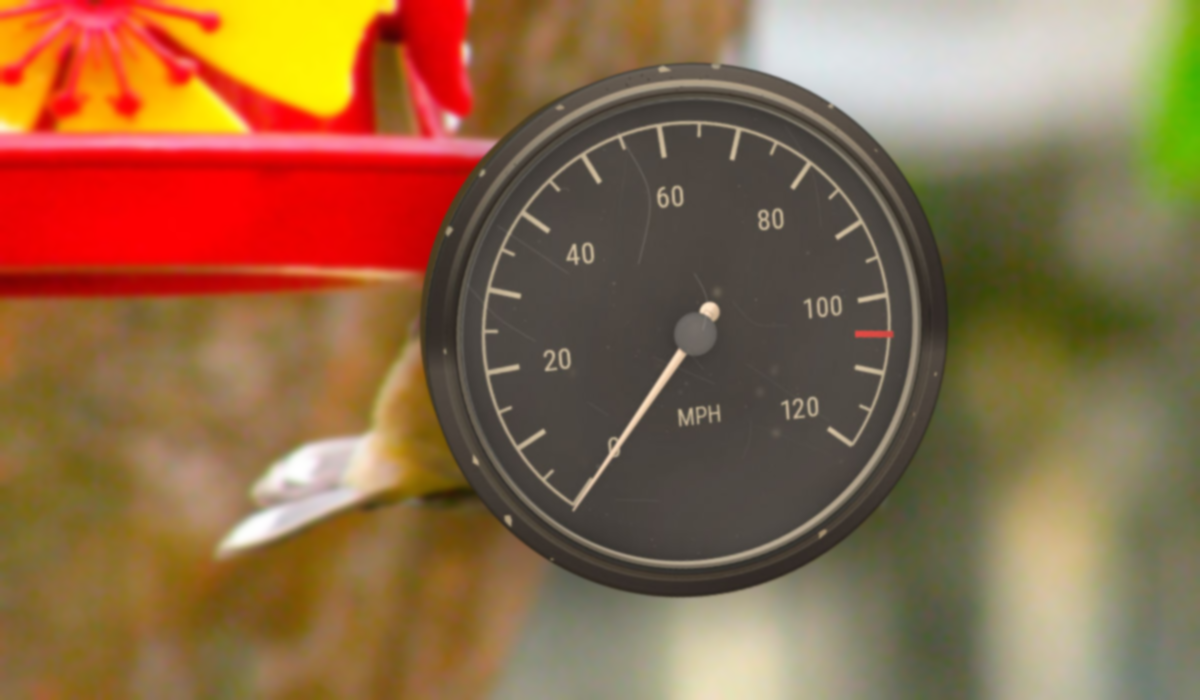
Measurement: 0 mph
